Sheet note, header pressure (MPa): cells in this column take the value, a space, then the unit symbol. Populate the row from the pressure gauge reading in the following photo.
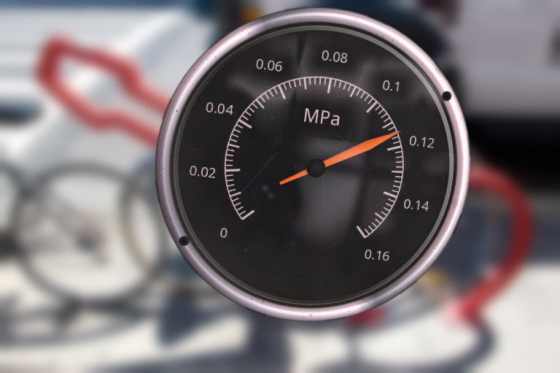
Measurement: 0.114 MPa
